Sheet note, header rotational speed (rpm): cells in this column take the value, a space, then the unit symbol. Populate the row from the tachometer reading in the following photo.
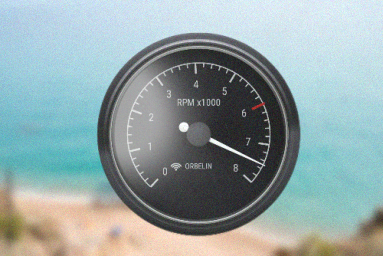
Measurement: 7500 rpm
